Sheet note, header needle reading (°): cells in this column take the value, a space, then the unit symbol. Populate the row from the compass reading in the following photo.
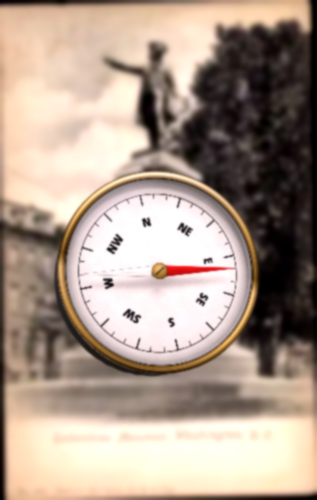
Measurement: 100 °
